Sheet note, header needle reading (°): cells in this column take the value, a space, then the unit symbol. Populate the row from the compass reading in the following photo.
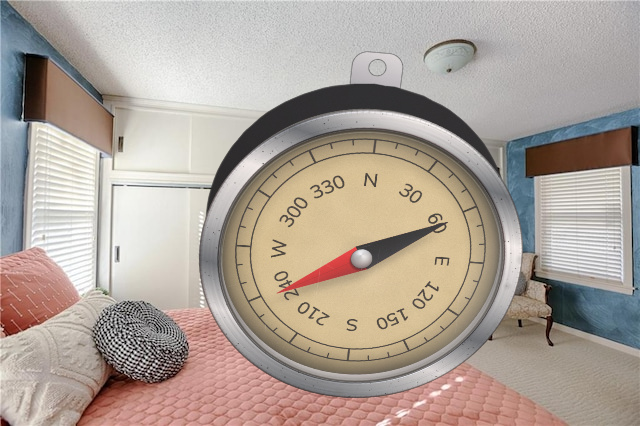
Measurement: 240 °
